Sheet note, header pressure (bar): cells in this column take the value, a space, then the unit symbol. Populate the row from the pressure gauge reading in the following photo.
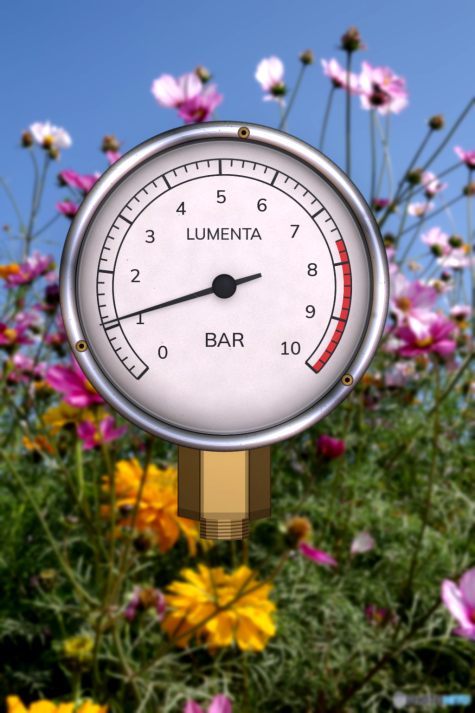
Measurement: 1.1 bar
